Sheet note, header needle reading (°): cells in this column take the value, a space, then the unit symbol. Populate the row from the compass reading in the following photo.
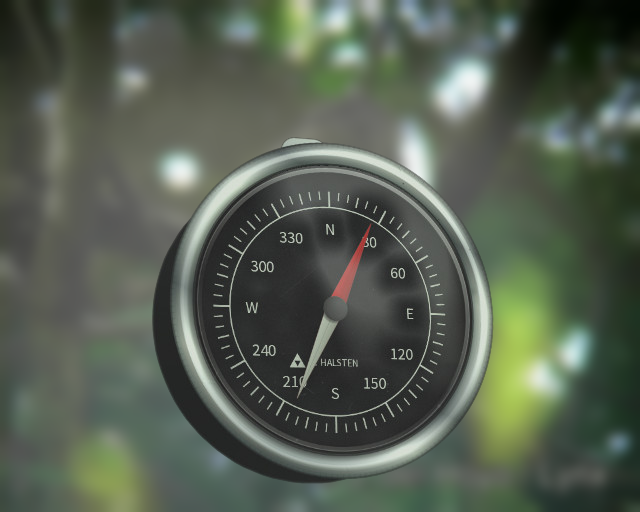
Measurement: 25 °
